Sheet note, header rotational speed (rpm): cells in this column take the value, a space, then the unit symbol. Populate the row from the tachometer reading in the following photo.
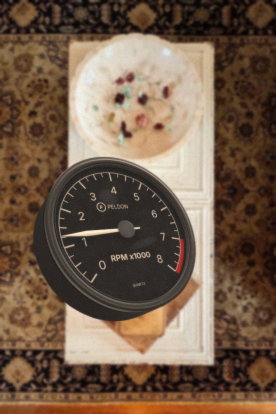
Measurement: 1250 rpm
